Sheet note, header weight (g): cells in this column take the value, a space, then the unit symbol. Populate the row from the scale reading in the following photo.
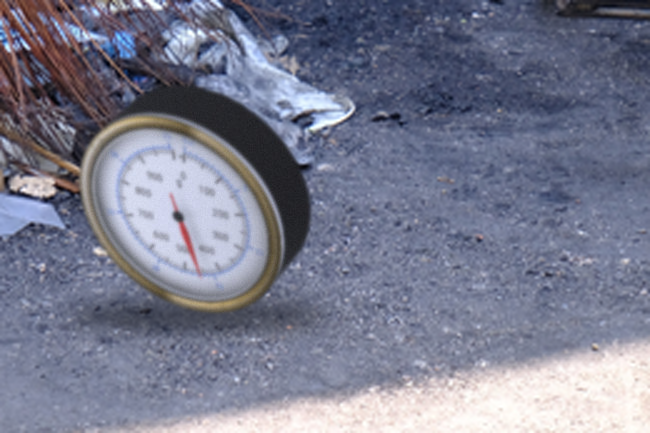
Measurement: 450 g
